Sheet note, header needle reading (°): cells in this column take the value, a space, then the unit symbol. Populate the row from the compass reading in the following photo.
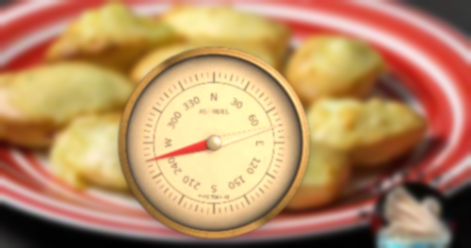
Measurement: 255 °
